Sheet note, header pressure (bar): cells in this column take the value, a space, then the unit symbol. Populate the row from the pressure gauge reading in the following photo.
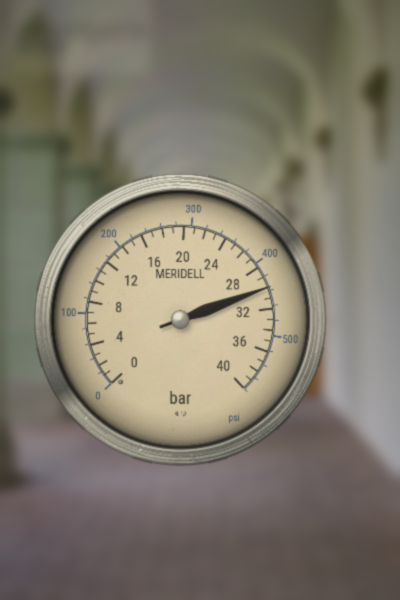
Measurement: 30 bar
